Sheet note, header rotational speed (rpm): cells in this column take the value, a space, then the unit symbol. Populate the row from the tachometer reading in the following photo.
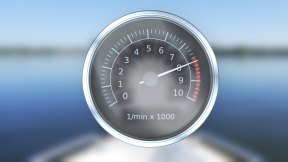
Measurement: 8000 rpm
